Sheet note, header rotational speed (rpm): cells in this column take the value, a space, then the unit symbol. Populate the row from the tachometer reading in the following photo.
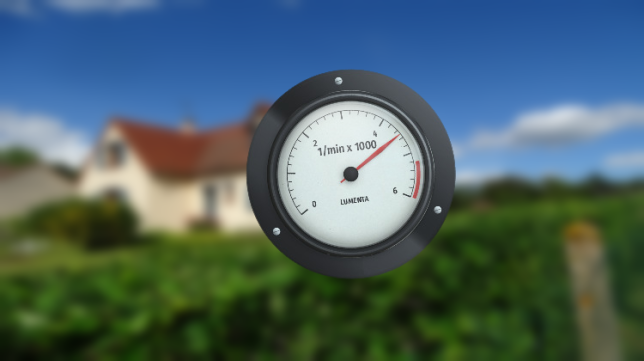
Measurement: 4500 rpm
